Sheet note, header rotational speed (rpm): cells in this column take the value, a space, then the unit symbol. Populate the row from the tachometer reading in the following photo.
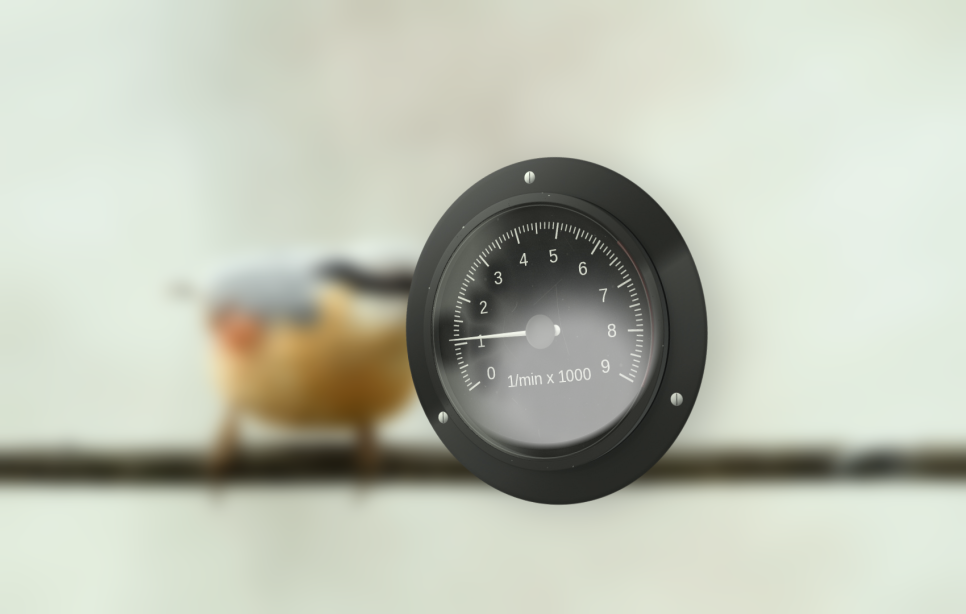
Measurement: 1100 rpm
